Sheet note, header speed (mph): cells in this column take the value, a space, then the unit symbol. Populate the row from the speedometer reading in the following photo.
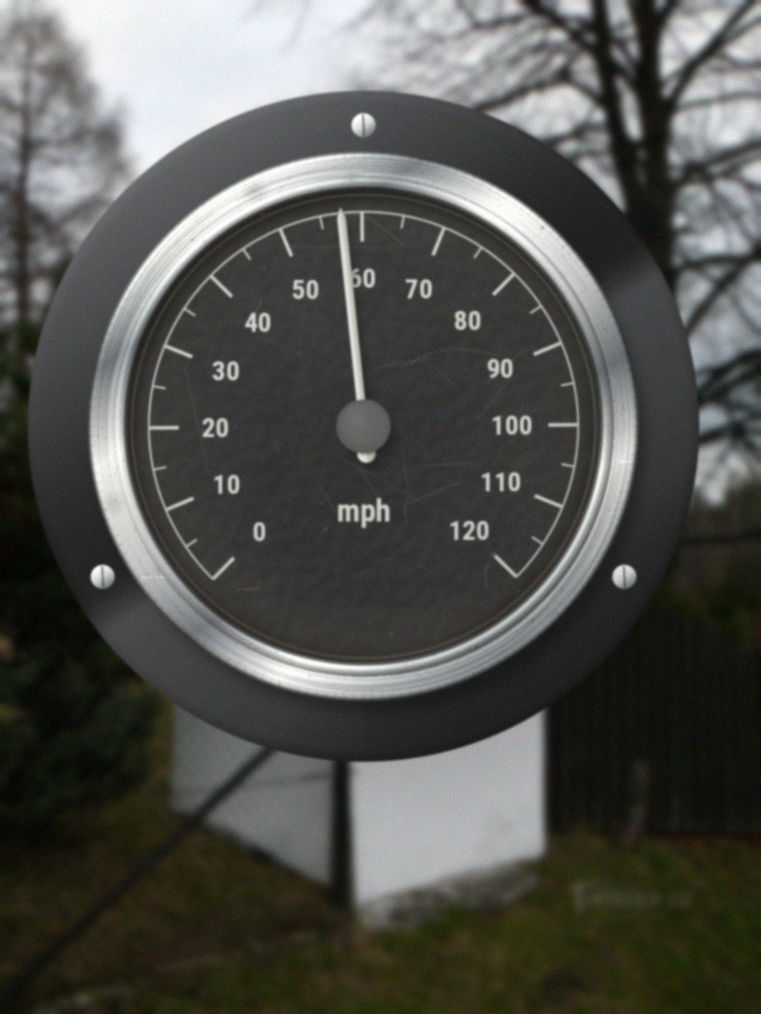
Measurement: 57.5 mph
